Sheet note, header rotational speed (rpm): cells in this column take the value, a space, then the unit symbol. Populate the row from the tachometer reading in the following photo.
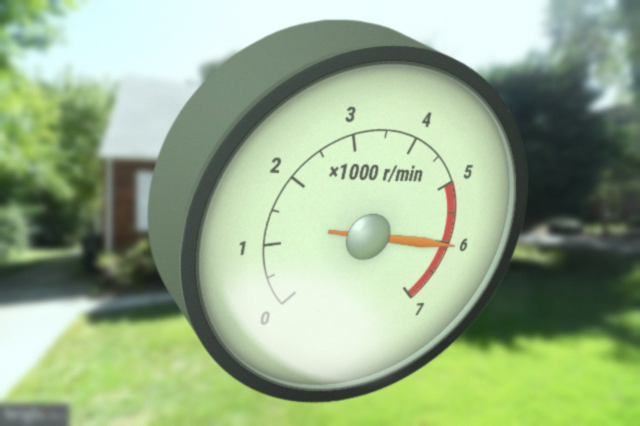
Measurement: 6000 rpm
